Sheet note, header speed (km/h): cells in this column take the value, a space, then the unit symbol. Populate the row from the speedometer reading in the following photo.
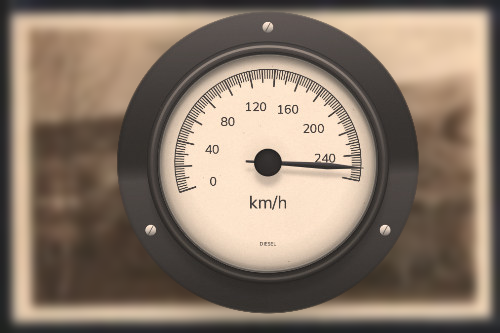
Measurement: 250 km/h
